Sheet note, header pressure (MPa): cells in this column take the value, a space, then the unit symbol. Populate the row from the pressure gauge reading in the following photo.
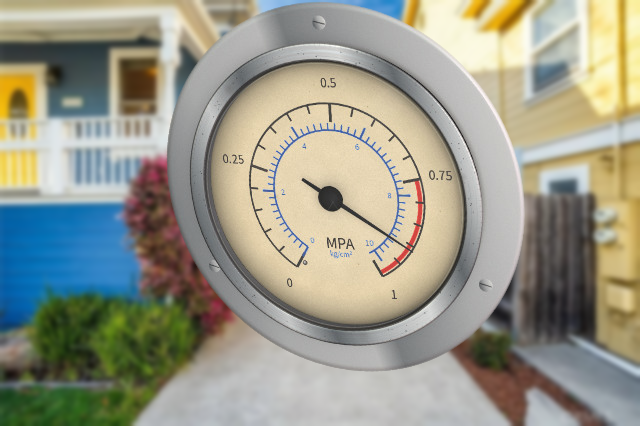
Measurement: 0.9 MPa
